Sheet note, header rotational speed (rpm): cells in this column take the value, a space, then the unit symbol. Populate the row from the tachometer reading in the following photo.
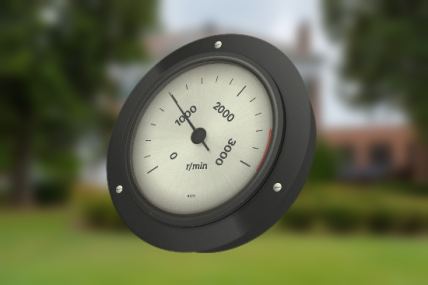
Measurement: 1000 rpm
